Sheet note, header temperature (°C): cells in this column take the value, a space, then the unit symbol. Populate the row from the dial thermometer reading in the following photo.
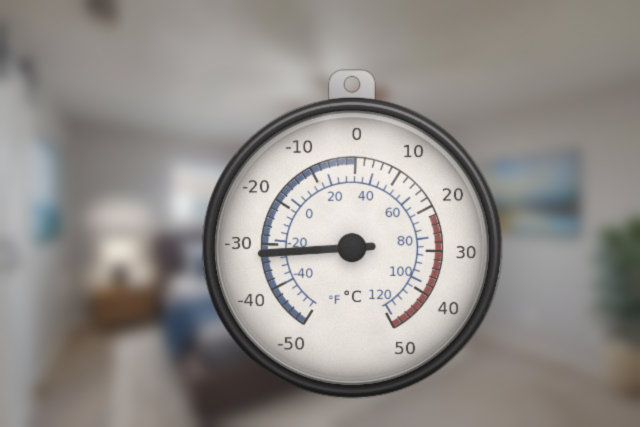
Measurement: -32 °C
